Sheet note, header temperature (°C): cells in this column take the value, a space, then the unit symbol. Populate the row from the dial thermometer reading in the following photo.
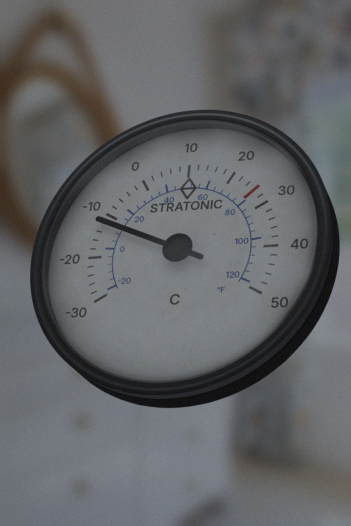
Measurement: -12 °C
